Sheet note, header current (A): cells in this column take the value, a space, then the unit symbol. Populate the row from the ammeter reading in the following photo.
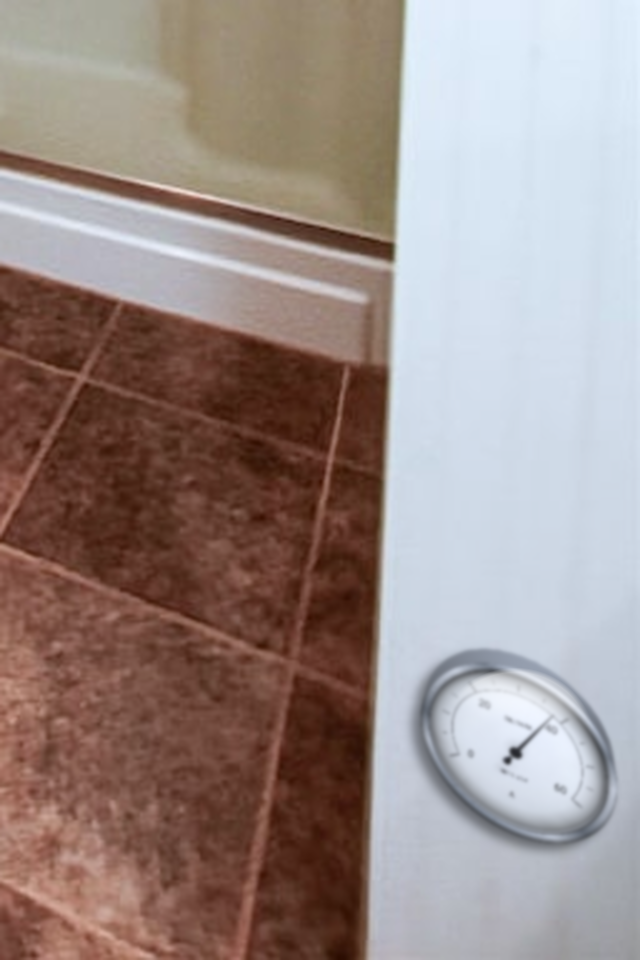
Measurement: 37.5 A
